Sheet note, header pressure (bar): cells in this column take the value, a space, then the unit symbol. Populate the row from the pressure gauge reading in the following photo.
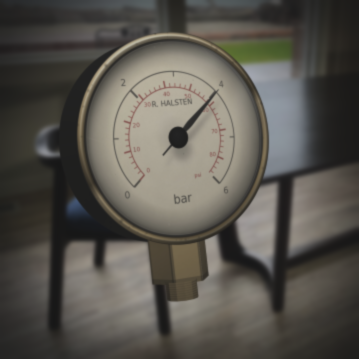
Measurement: 4 bar
